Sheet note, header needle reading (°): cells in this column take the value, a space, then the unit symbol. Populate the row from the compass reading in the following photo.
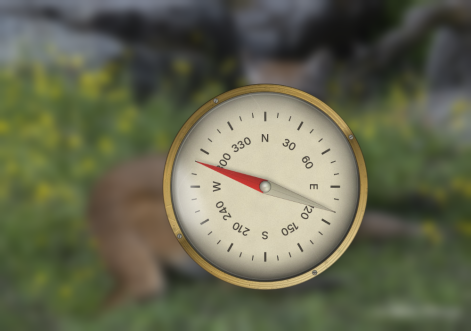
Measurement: 290 °
